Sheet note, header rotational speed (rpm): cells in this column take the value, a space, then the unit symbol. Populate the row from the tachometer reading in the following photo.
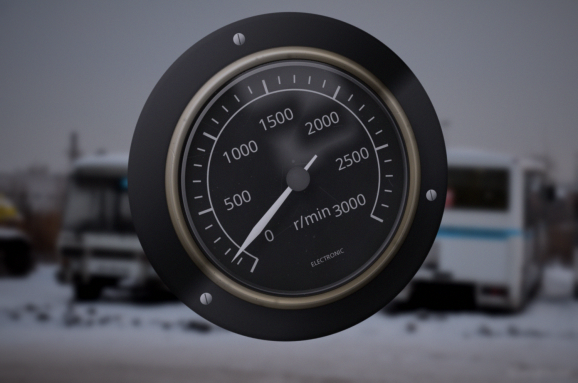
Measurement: 150 rpm
